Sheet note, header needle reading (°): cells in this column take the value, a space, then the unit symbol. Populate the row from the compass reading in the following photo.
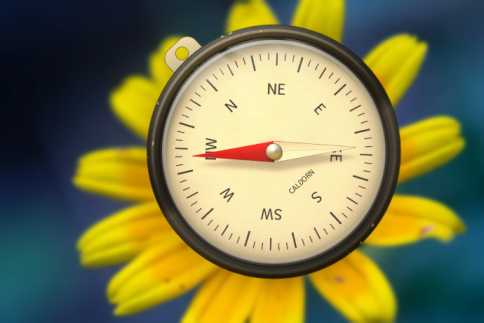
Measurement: 310 °
